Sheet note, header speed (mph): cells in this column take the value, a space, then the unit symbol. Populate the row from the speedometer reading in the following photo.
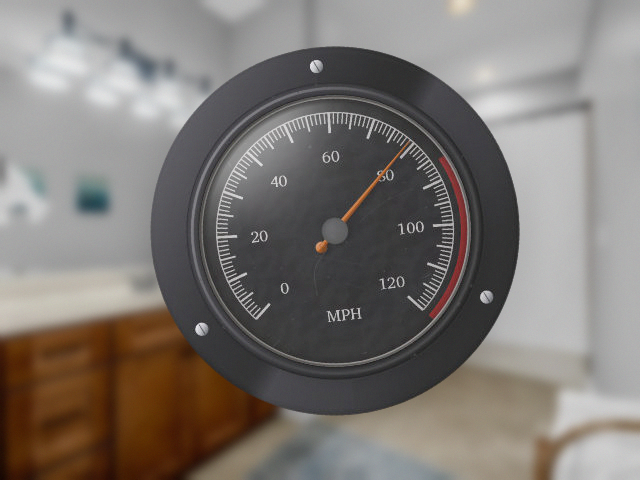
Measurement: 79 mph
